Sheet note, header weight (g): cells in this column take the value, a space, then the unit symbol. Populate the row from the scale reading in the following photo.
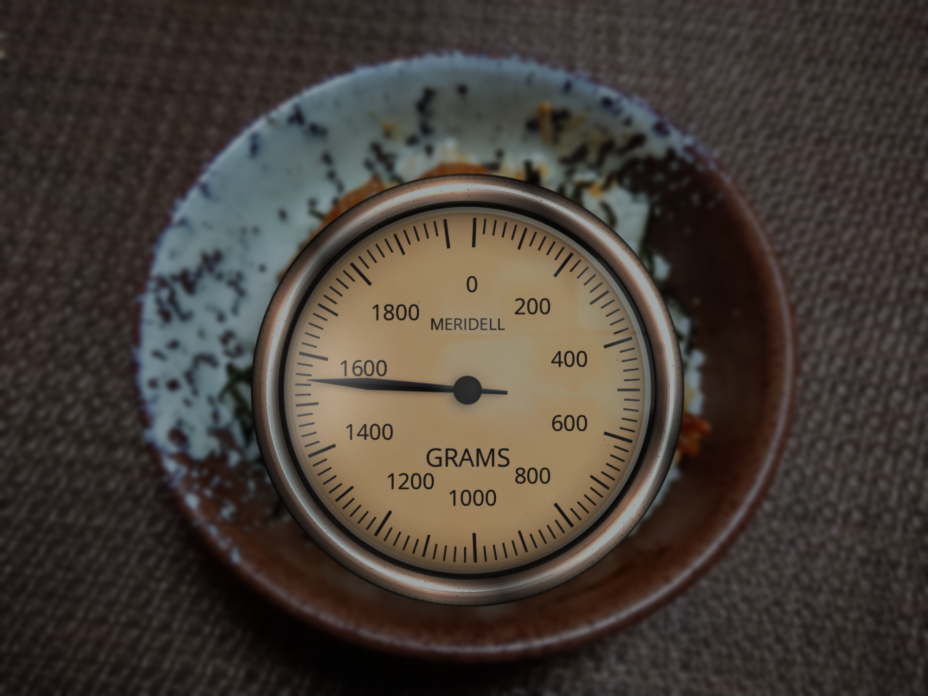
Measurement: 1550 g
